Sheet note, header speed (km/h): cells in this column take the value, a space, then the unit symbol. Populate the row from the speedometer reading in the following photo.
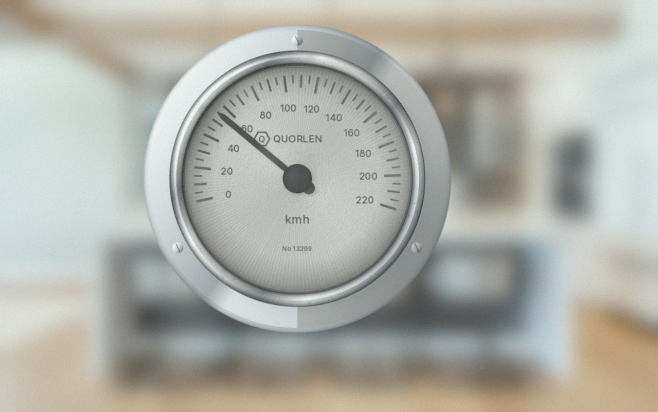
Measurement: 55 km/h
